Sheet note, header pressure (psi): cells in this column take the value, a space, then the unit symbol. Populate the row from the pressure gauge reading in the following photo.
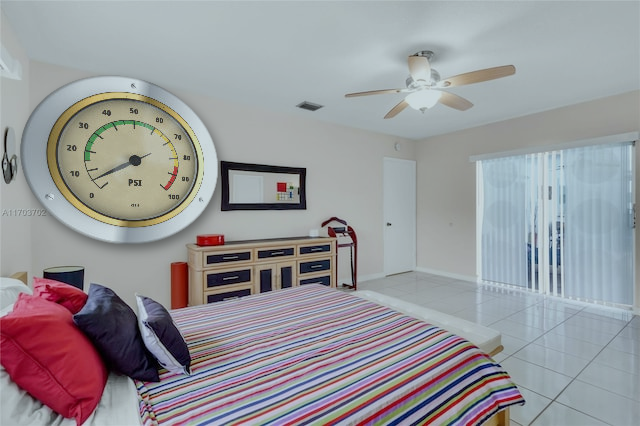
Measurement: 5 psi
